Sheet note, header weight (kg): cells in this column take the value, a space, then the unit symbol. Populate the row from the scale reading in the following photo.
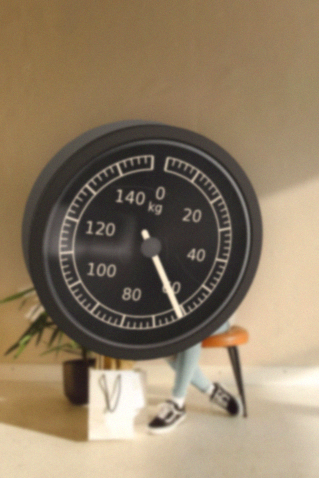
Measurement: 62 kg
